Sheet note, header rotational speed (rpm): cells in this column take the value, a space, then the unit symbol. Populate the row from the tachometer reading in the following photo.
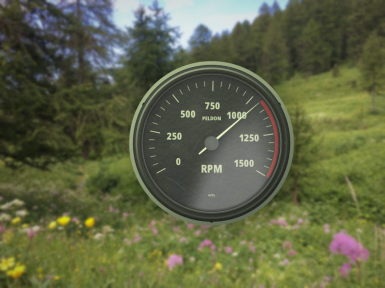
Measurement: 1050 rpm
